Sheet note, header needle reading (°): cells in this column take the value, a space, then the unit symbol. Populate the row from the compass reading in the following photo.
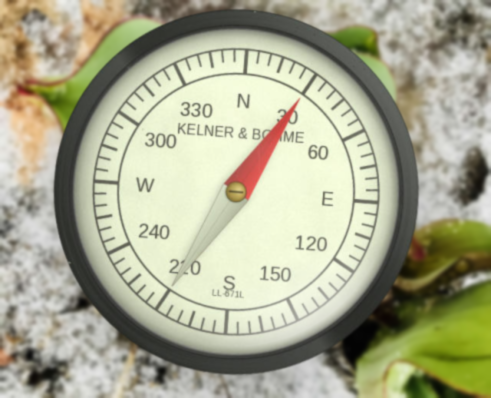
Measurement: 30 °
